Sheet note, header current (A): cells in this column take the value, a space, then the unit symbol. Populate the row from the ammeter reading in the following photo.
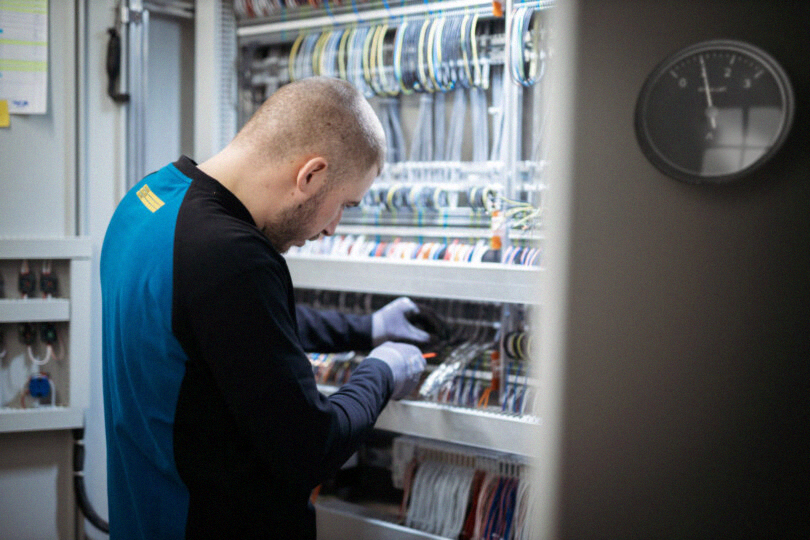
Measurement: 1 A
